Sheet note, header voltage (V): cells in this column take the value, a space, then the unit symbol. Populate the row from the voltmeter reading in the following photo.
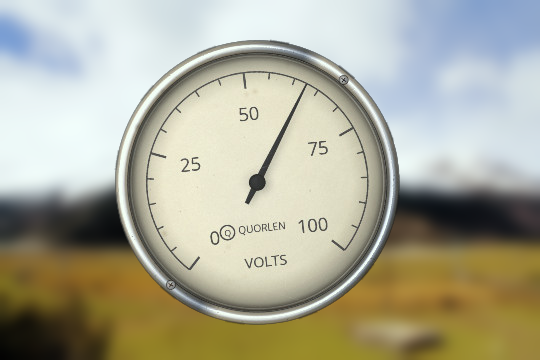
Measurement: 62.5 V
